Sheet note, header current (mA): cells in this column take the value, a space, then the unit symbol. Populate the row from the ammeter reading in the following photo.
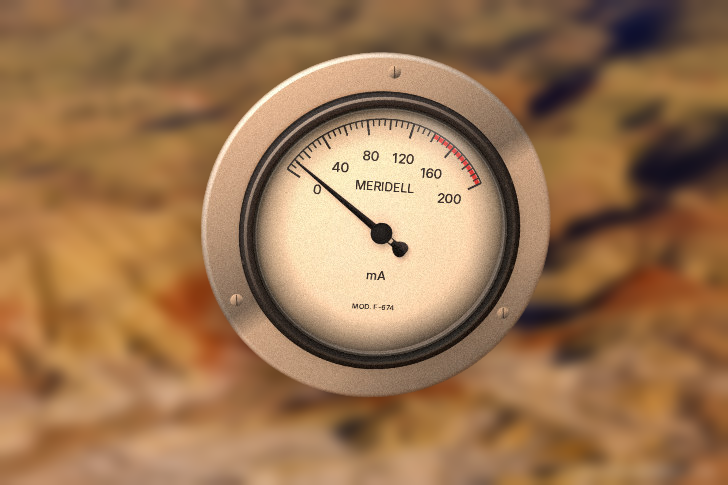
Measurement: 10 mA
